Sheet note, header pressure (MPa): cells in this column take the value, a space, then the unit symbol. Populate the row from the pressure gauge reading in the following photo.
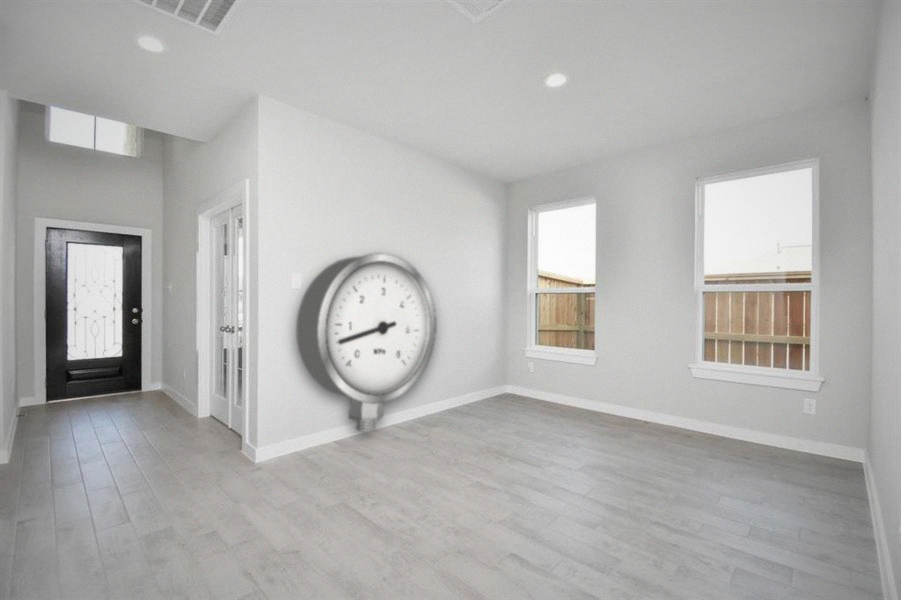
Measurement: 0.6 MPa
